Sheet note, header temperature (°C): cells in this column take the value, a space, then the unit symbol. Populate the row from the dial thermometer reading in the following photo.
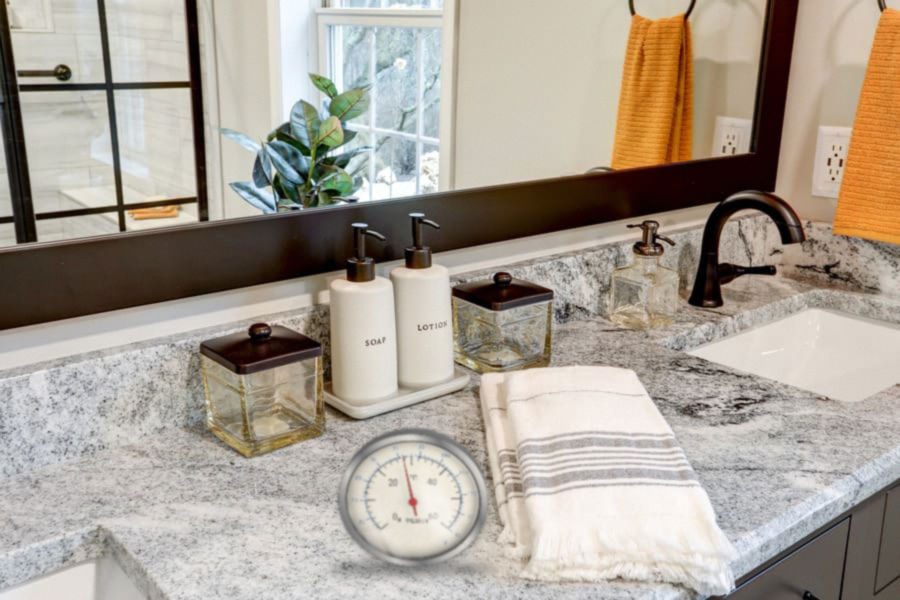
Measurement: 28 °C
